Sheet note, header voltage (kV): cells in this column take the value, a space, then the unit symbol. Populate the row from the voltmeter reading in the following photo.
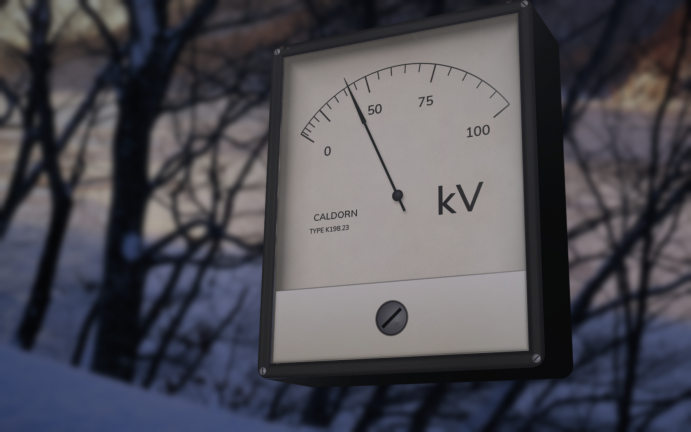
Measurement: 42.5 kV
